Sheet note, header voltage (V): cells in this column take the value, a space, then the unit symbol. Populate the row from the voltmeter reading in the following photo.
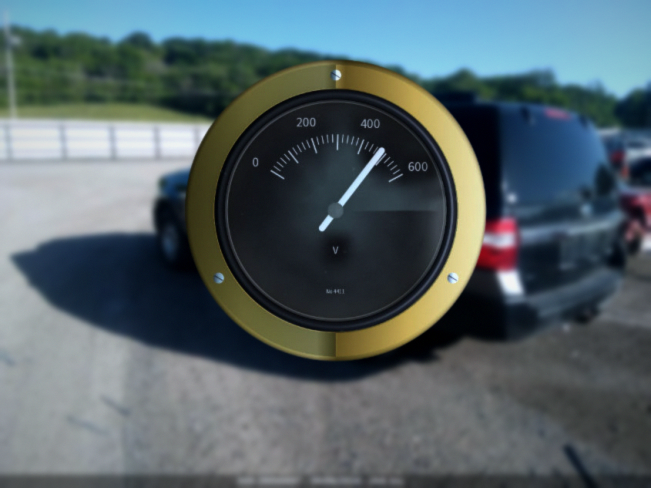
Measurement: 480 V
